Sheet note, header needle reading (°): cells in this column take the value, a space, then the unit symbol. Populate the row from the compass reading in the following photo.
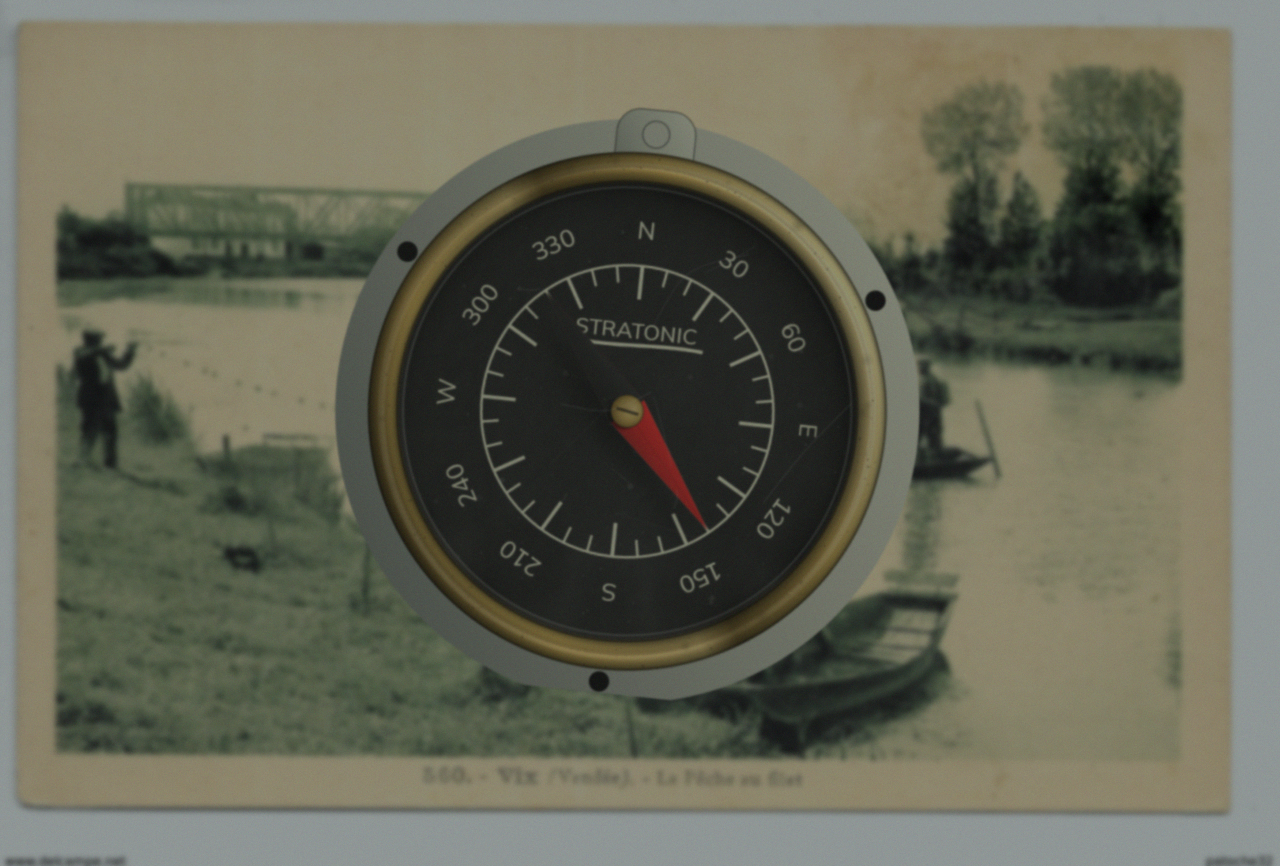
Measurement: 140 °
